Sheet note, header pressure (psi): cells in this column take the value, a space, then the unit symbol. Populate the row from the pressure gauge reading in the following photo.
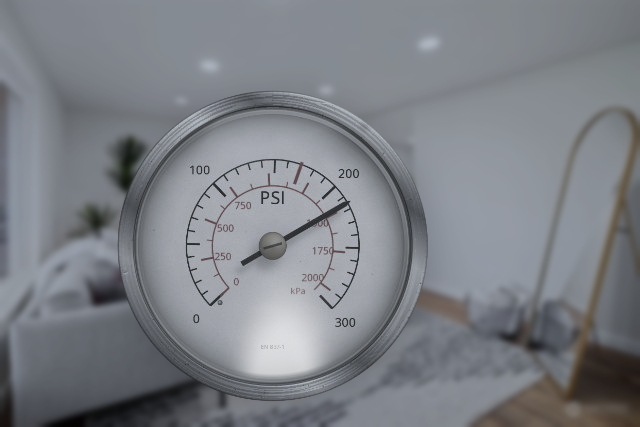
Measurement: 215 psi
